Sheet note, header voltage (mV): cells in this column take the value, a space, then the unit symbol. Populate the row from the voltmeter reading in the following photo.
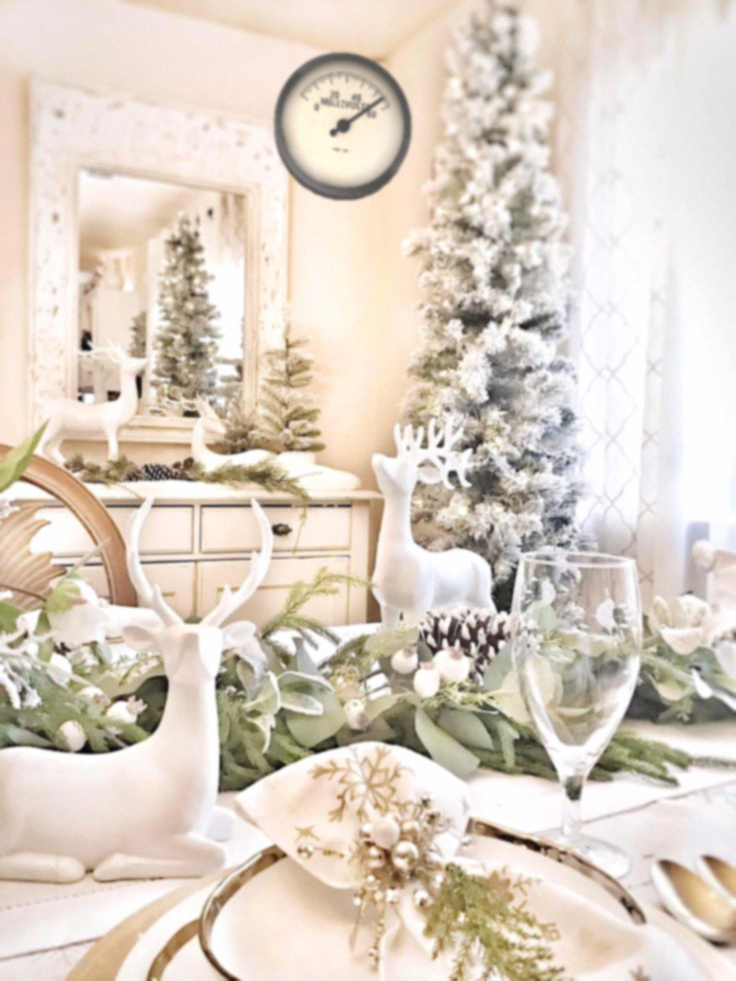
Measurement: 55 mV
